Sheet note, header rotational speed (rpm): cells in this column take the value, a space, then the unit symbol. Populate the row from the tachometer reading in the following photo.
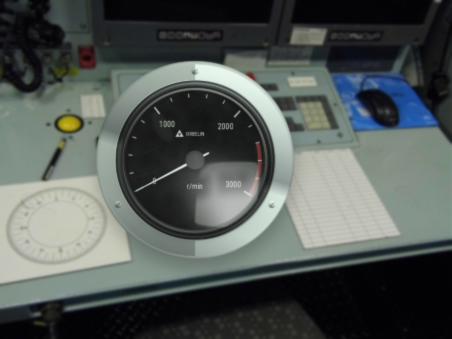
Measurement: 0 rpm
